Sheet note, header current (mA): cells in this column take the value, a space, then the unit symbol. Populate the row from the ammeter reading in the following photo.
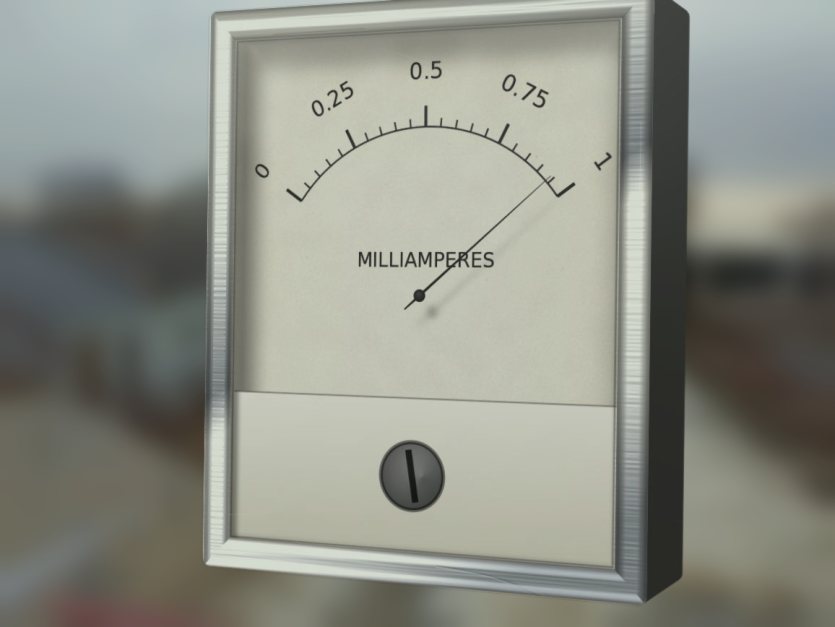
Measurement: 0.95 mA
